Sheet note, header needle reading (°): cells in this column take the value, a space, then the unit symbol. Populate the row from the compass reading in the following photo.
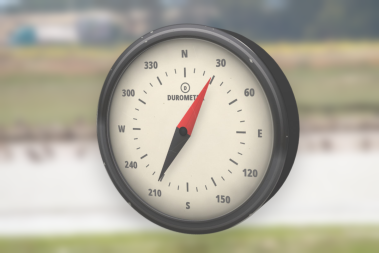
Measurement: 30 °
